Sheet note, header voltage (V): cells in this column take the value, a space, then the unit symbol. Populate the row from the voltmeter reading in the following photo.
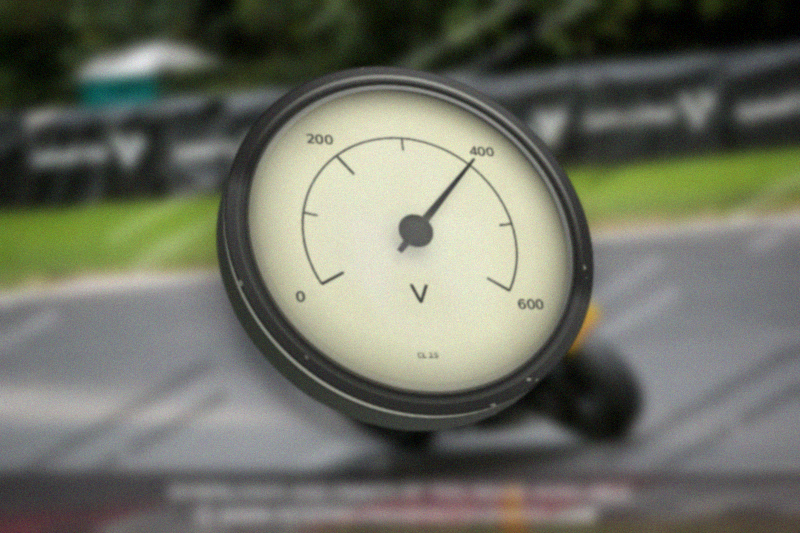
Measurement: 400 V
